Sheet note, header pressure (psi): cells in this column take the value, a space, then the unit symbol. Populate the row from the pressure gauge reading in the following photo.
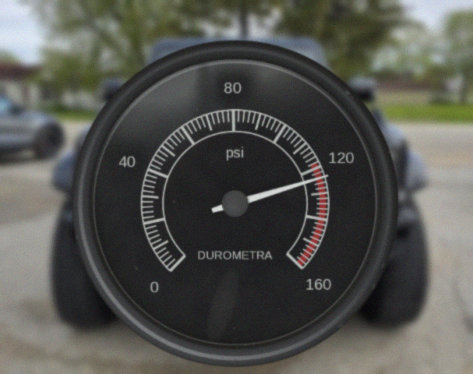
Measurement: 124 psi
